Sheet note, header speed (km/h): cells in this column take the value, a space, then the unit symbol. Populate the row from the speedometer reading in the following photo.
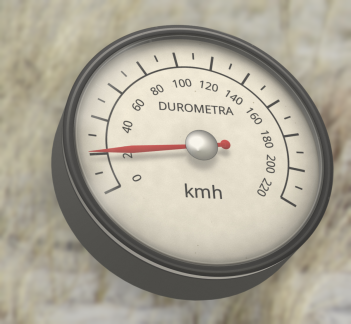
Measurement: 20 km/h
